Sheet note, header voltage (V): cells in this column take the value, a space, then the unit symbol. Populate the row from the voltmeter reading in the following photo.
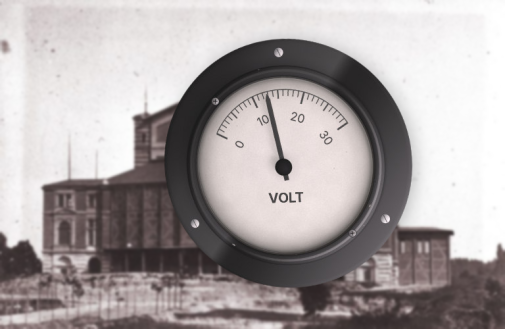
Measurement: 13 V
